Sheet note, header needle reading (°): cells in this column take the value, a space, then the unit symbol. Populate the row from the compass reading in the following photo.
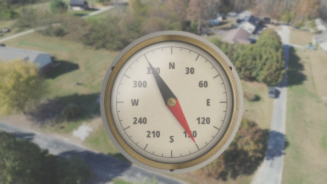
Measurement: 150 °
